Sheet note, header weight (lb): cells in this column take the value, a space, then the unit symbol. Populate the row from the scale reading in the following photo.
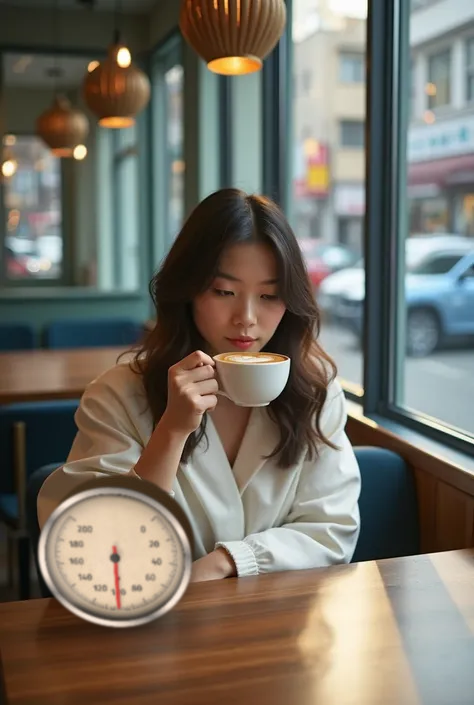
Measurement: 100 lb
